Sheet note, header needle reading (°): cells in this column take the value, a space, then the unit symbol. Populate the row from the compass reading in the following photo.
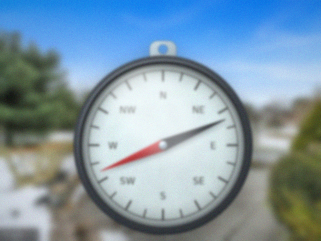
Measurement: 247.5 °
